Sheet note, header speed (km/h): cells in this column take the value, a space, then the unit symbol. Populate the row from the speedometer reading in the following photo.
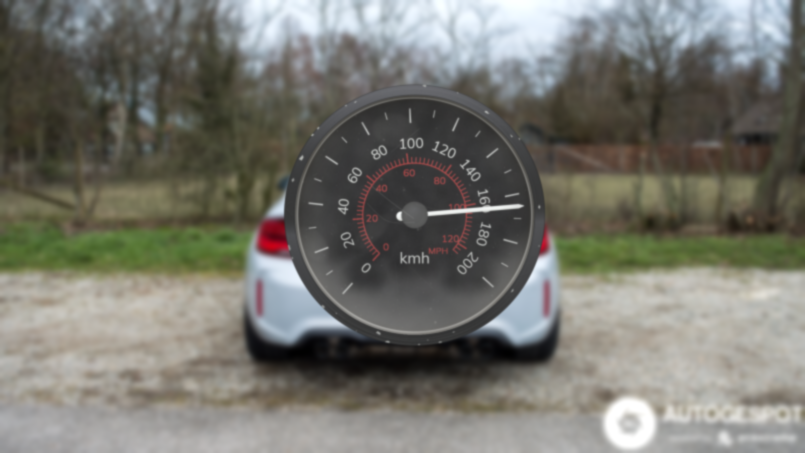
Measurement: 165 km/h
